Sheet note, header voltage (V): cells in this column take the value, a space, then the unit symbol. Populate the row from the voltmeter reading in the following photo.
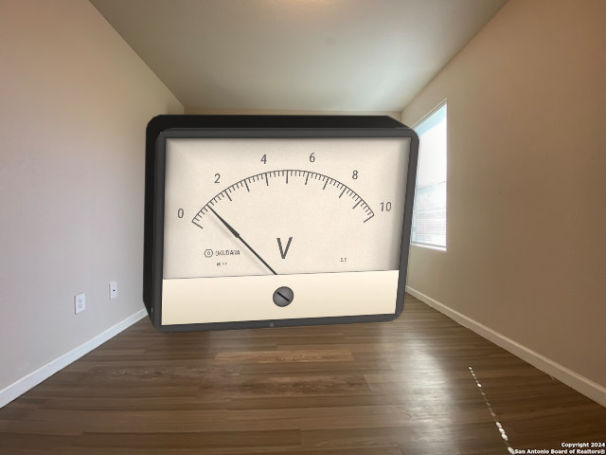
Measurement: 1 V
